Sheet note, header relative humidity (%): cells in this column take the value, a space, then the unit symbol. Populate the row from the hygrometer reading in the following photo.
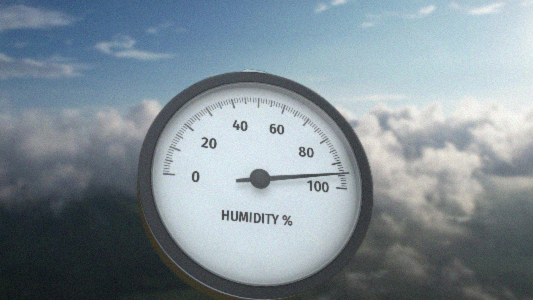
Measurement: 95 %
